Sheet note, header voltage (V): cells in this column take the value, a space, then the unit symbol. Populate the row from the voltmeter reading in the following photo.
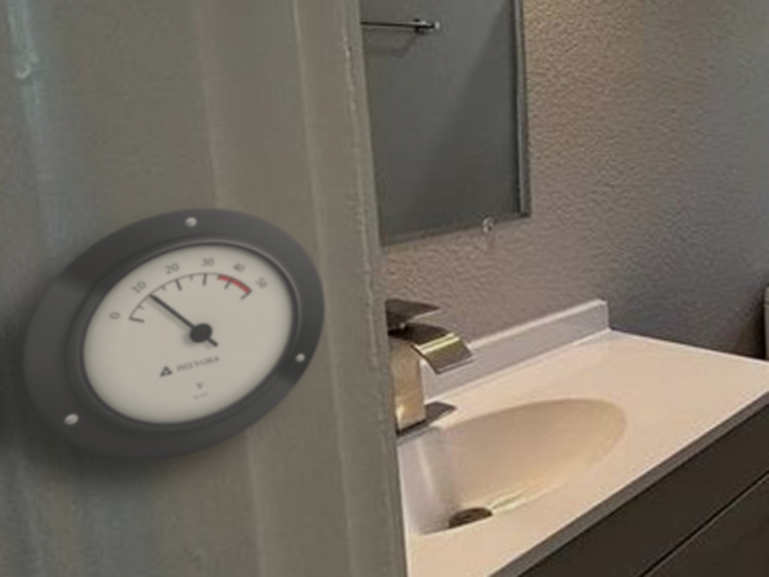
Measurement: 10 V
